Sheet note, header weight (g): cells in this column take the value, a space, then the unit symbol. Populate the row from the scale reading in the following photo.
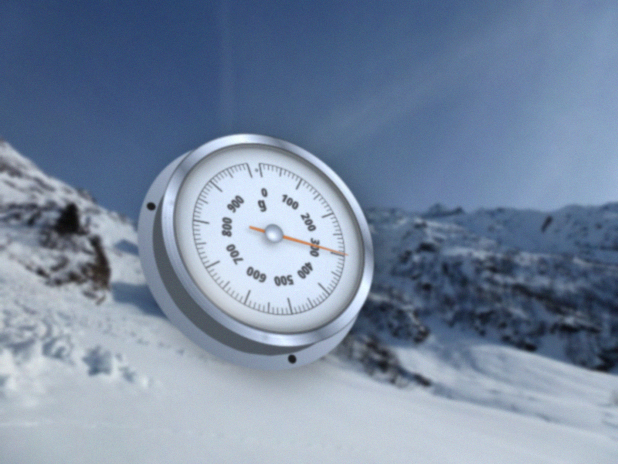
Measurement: 300 g
